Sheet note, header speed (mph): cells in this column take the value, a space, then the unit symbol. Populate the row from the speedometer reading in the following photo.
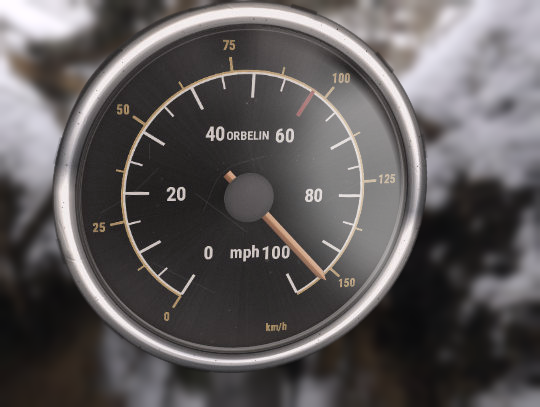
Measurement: 95 mph
